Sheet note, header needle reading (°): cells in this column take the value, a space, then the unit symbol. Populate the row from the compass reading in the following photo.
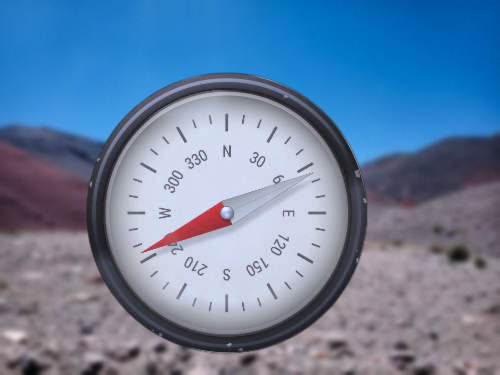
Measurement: 245 °
